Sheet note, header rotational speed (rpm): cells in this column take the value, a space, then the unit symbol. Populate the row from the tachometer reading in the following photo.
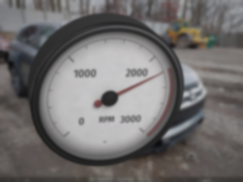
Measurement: 2200 rpm
